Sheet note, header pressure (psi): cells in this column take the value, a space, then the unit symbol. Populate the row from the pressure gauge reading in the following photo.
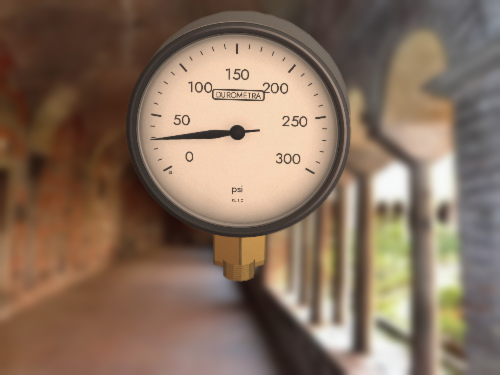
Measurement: 30 psi
